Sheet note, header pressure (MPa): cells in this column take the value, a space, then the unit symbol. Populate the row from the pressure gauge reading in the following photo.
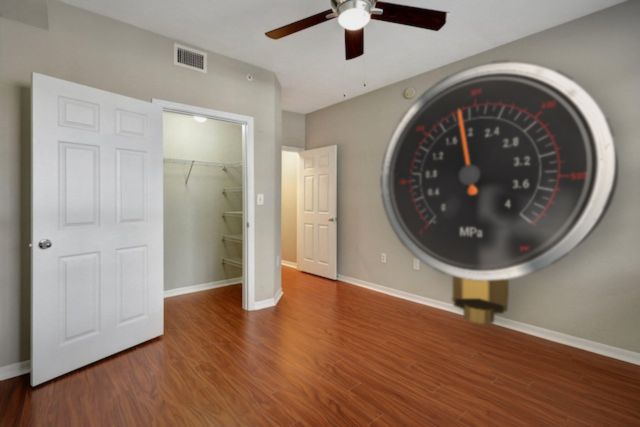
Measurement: 1.9 MPa
